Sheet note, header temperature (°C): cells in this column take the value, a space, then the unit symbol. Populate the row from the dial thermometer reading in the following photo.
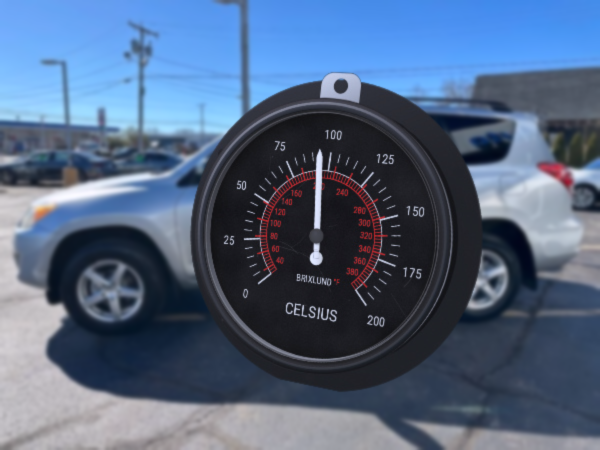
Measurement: 95 °C
